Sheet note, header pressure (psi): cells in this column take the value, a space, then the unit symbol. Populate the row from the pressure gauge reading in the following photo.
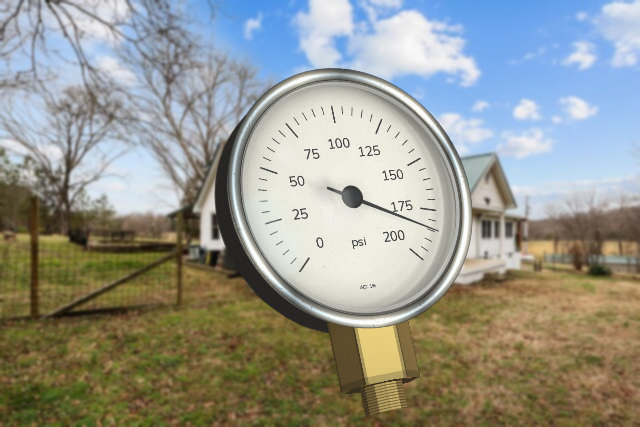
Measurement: 185 psi
